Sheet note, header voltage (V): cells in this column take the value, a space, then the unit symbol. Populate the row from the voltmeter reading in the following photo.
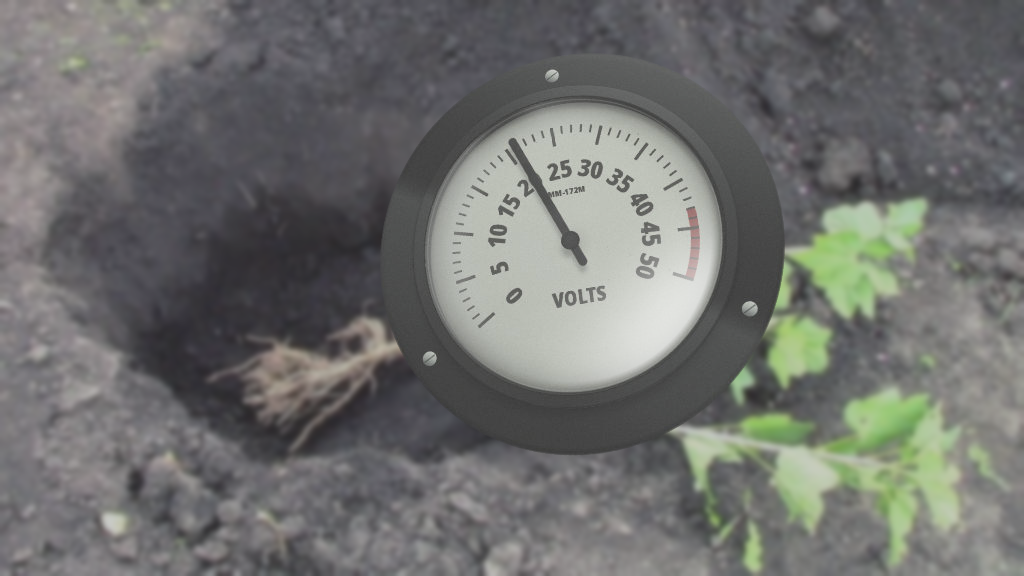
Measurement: 21 V
